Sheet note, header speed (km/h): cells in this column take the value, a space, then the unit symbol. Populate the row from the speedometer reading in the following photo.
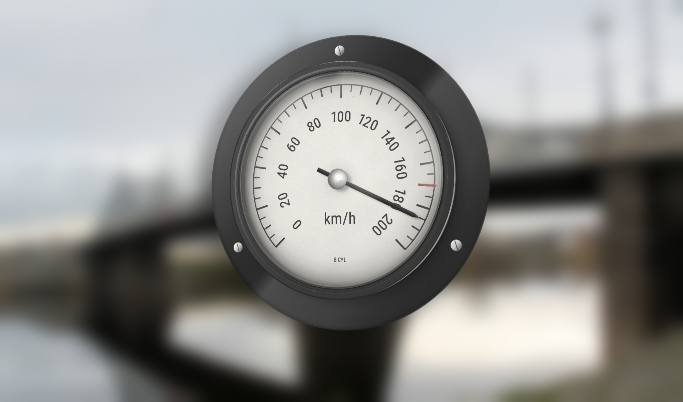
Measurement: 185 km/h
